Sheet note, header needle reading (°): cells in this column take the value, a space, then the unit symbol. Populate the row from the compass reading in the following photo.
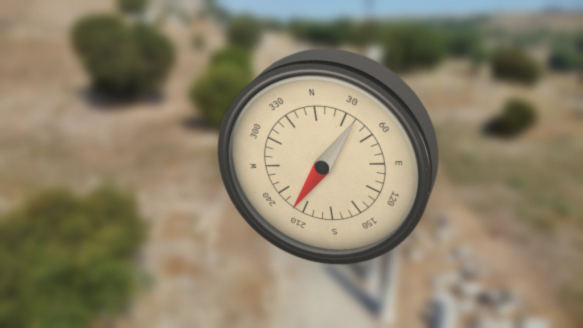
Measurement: 220 °
